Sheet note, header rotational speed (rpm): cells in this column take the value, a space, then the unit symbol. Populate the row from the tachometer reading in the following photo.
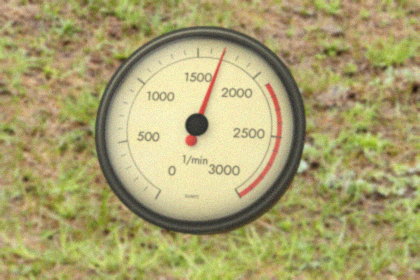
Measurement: 1700 rpm
